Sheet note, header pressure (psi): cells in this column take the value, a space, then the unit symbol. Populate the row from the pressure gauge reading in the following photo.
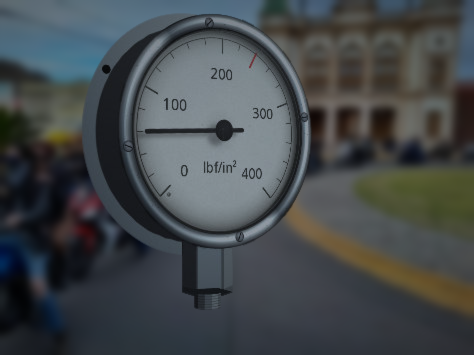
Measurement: 60 psi
